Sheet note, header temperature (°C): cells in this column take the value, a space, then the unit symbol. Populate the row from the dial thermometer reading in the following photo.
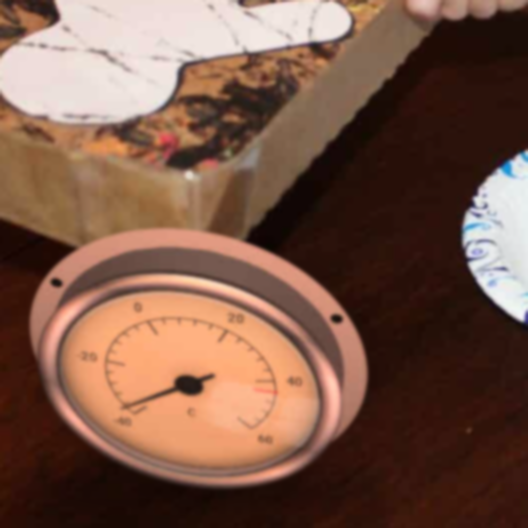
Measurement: -36 °C
